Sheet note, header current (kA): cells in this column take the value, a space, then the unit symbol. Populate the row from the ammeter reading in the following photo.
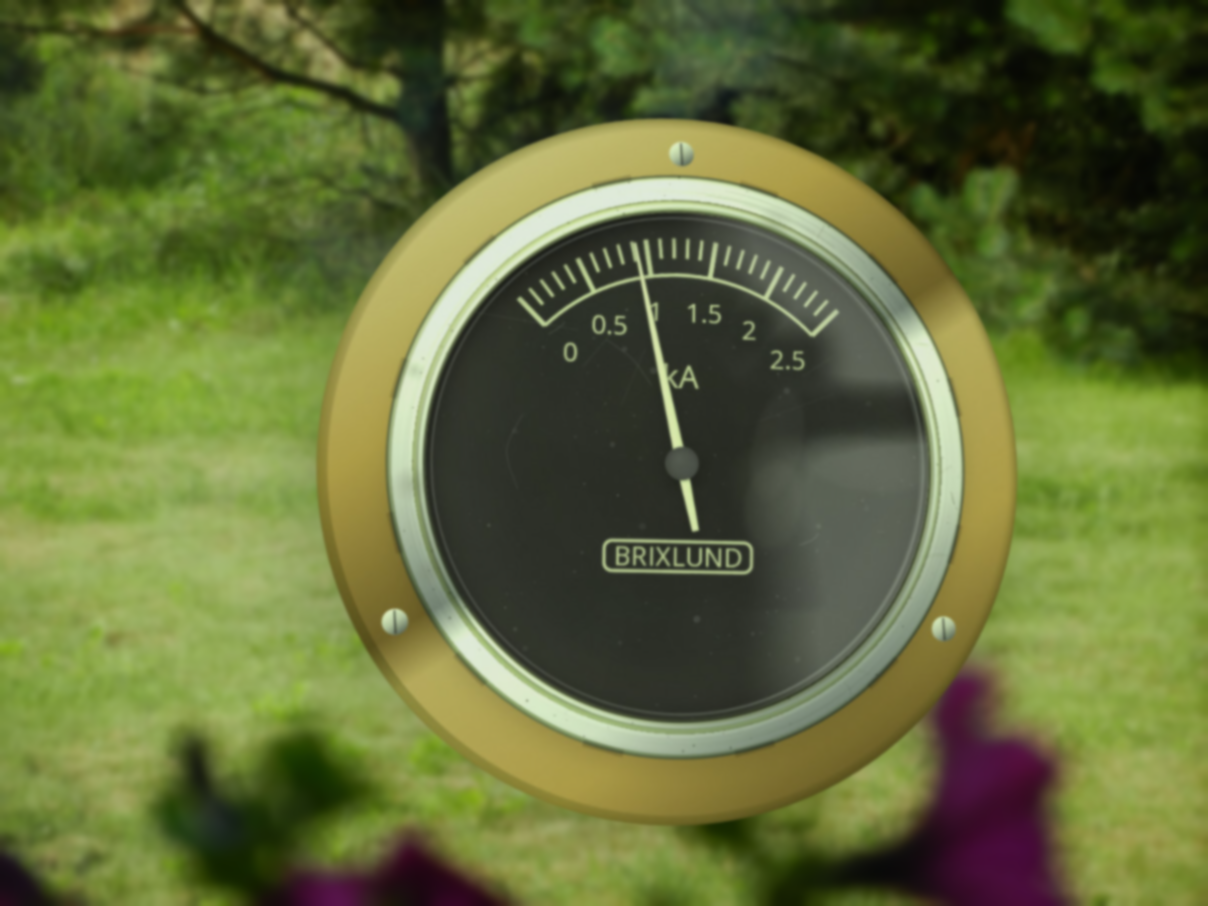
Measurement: 0.9 kA
